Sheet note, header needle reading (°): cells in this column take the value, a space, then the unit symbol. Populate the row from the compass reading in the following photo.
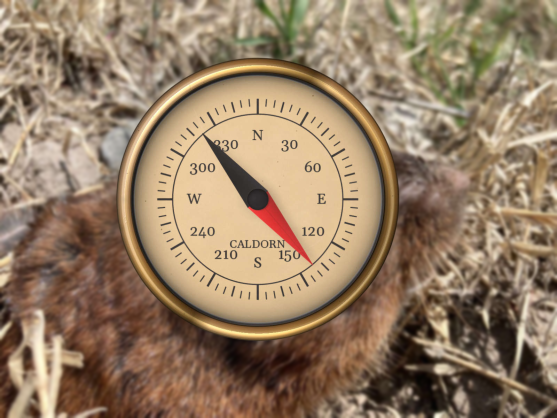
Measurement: 140 °
